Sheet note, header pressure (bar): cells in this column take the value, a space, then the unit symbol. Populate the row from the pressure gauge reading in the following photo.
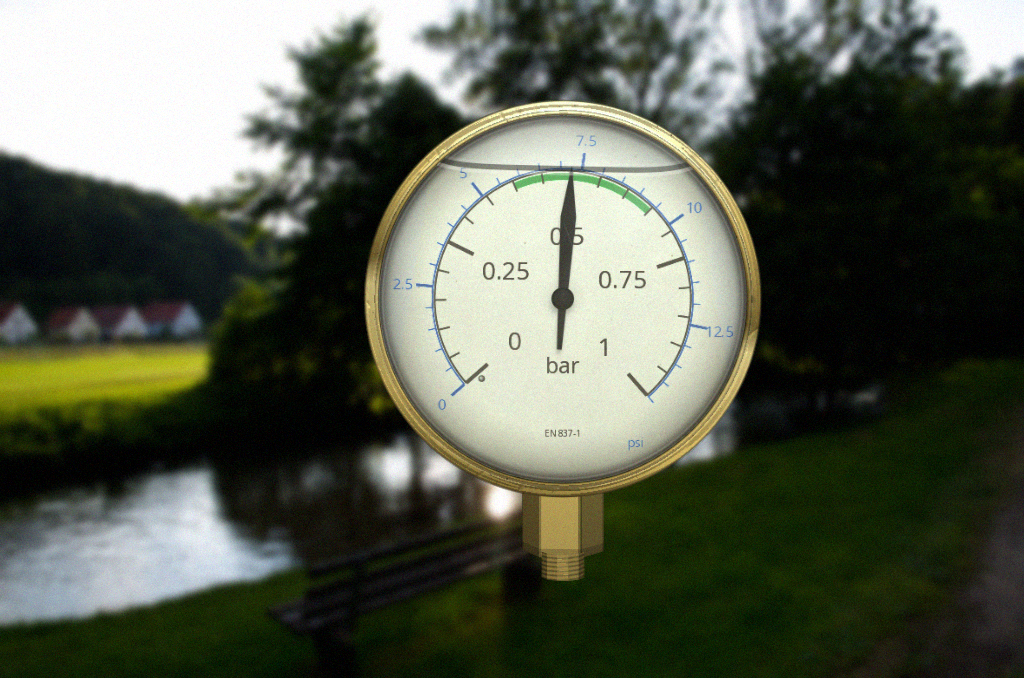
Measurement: 0.5 bar
